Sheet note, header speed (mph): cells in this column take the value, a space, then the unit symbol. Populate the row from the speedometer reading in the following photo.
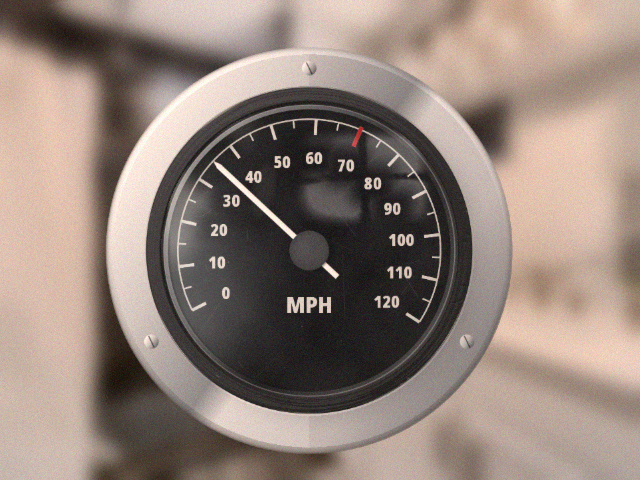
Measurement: 35 mph
